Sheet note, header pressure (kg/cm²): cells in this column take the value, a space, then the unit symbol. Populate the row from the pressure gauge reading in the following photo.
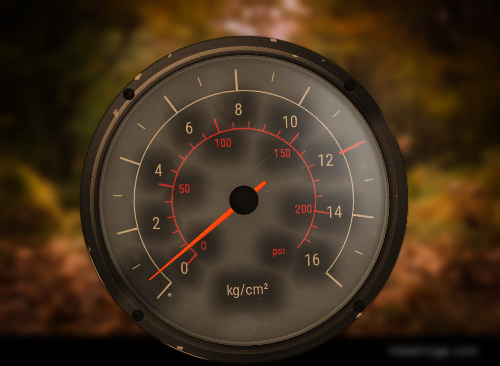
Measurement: 0.5 kg/cm²
